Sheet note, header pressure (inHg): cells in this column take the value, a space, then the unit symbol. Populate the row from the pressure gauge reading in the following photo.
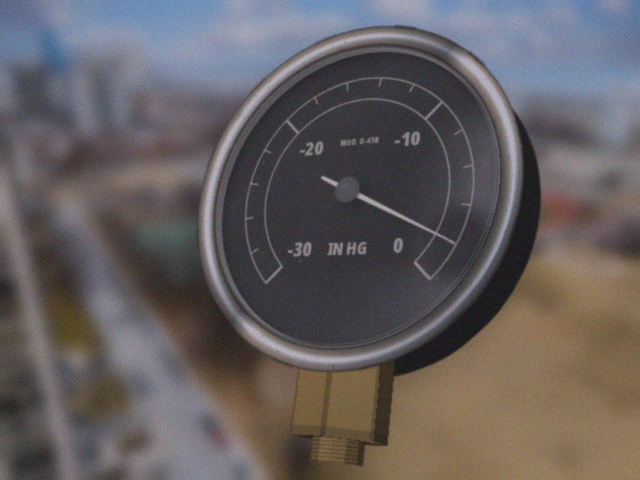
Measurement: -2 inHg
